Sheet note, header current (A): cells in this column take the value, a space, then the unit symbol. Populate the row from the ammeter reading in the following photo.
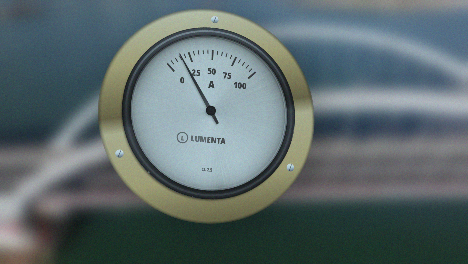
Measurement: 15 A
